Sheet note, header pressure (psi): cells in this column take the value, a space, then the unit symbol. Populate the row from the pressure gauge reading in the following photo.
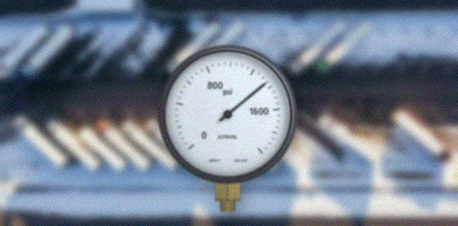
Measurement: 1350 psi
